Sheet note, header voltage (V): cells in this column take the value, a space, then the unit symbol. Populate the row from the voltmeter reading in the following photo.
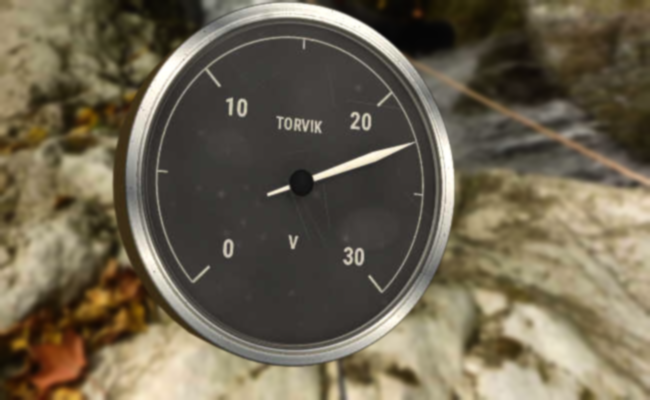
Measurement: 22.5 V
